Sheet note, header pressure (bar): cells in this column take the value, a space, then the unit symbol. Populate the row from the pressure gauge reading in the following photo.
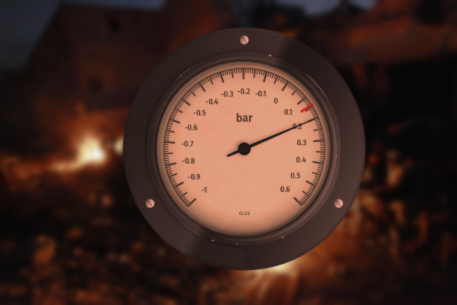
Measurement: 0.2 bar
